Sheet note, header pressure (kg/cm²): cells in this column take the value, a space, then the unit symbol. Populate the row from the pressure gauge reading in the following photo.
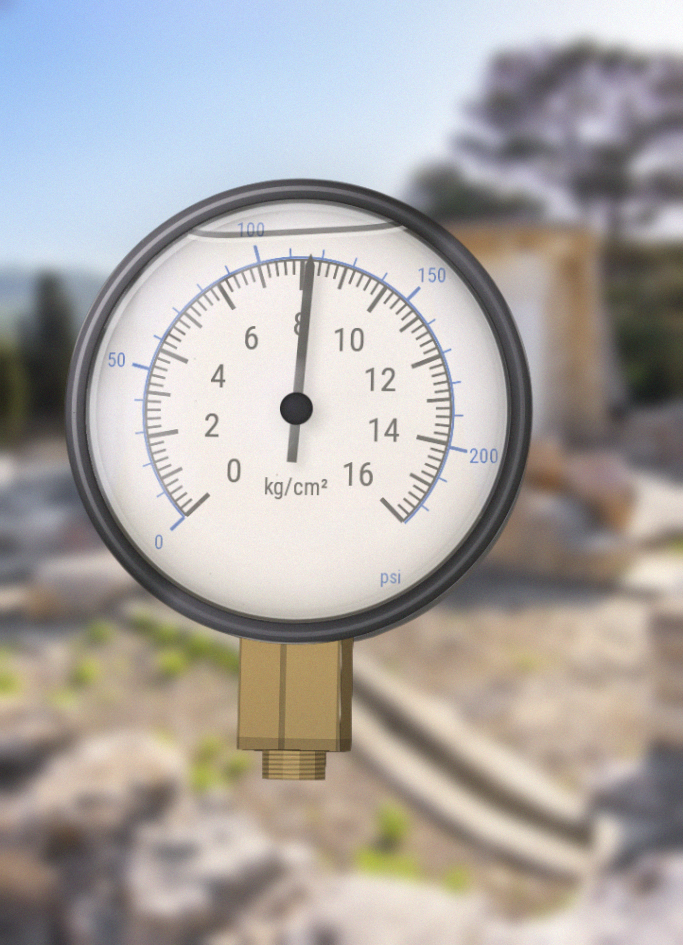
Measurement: 8.2 kg/cm²
